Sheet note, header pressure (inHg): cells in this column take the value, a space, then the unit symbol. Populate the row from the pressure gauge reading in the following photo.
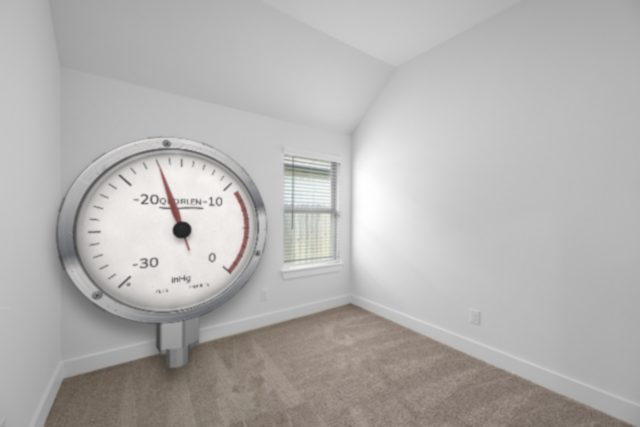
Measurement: -17 inHg
